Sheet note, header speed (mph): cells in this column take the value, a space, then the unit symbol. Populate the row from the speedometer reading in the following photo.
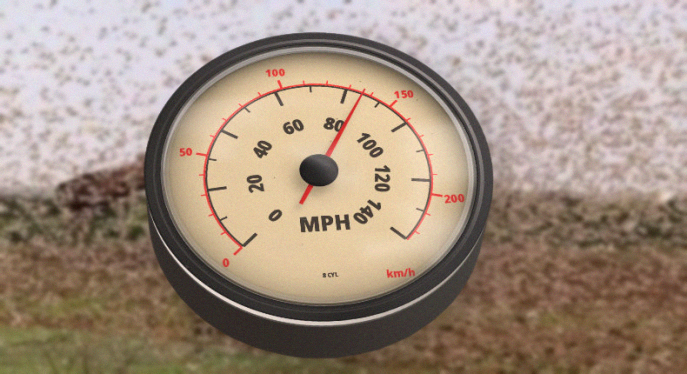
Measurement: 85 mph
